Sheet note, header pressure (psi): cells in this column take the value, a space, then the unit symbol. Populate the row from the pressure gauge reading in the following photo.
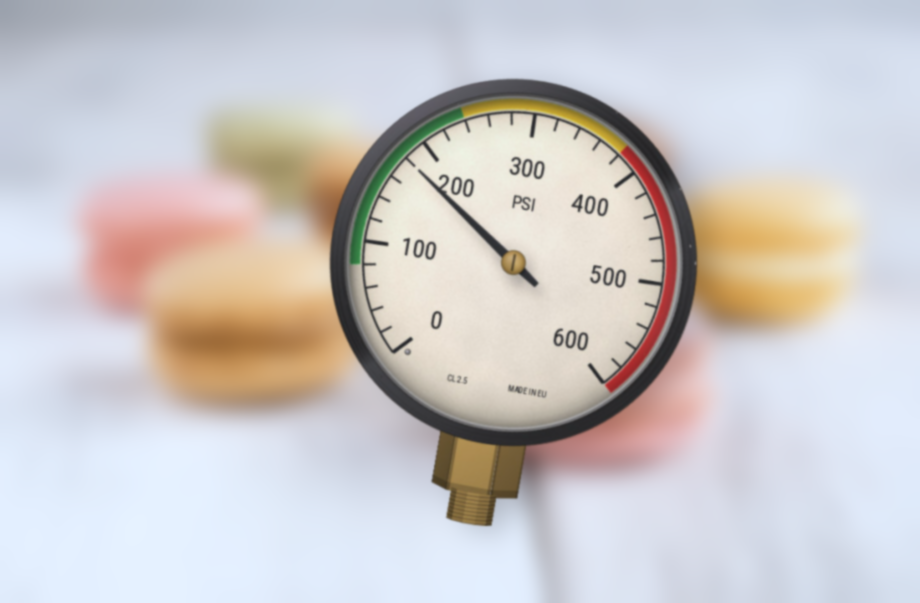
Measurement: 180 psi
